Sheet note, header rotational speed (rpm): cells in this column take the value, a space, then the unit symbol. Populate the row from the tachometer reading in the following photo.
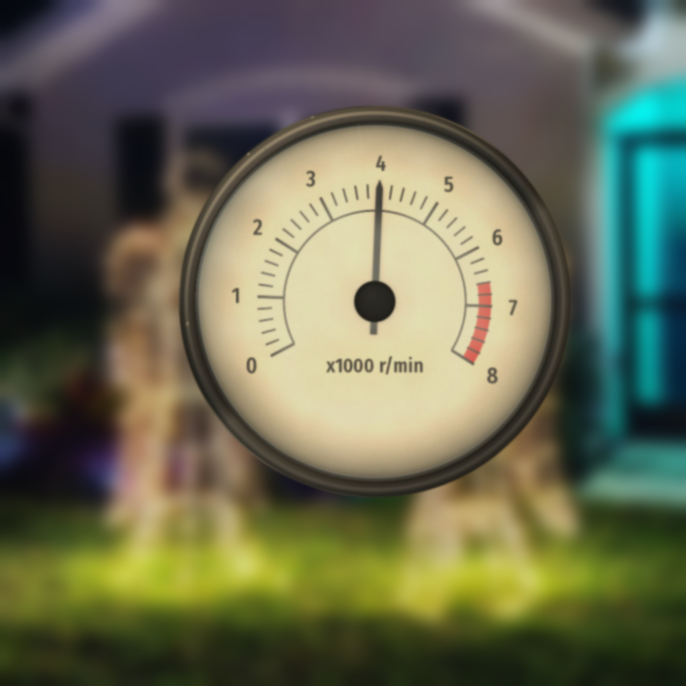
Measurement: 4000 rpm
